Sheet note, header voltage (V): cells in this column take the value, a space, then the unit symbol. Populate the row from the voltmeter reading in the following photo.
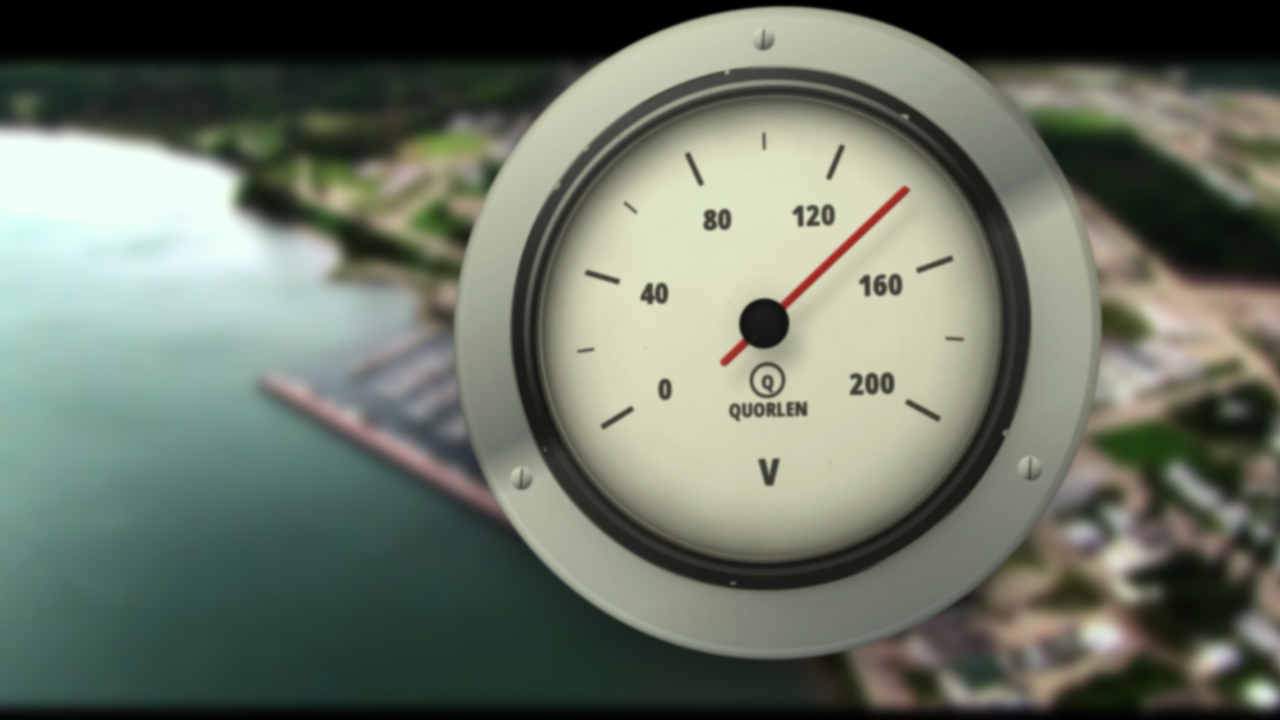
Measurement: 140 V
